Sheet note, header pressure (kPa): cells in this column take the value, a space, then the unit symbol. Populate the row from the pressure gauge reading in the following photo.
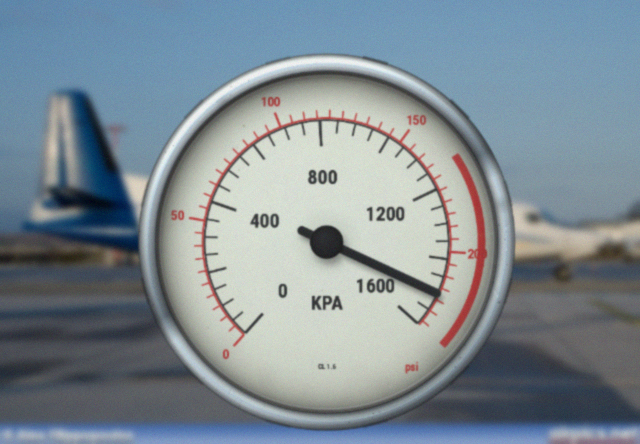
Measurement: 1500 kPa
